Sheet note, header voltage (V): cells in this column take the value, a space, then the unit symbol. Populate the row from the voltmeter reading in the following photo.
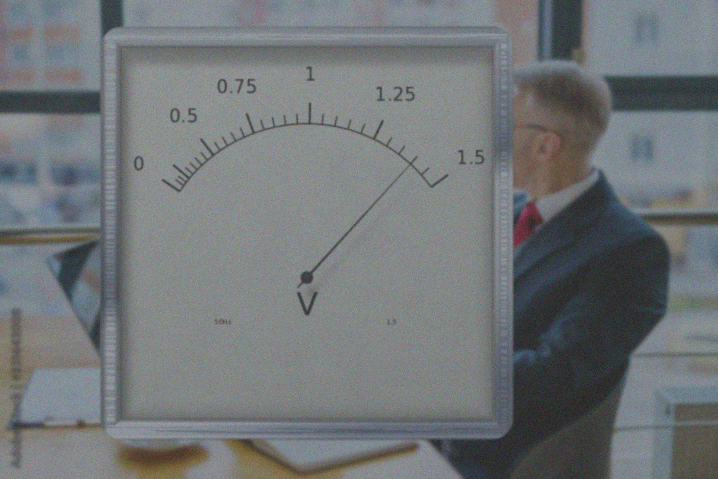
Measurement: 1.4 V
